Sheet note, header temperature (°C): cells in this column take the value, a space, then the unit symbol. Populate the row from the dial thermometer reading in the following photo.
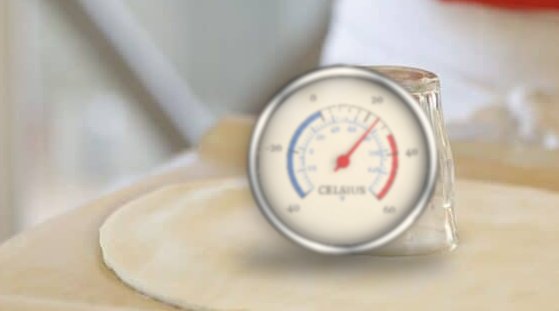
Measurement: 24 °C
